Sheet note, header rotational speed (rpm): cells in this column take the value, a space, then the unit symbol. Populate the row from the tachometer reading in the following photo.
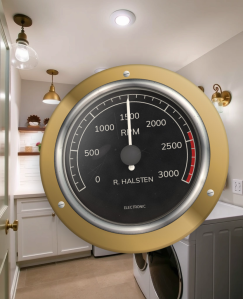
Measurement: 1500 rpm
